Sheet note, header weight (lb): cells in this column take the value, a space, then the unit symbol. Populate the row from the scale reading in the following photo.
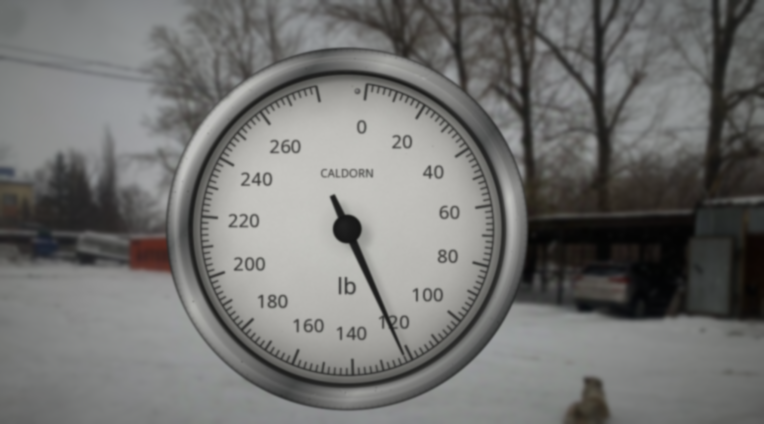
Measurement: 122 lb
